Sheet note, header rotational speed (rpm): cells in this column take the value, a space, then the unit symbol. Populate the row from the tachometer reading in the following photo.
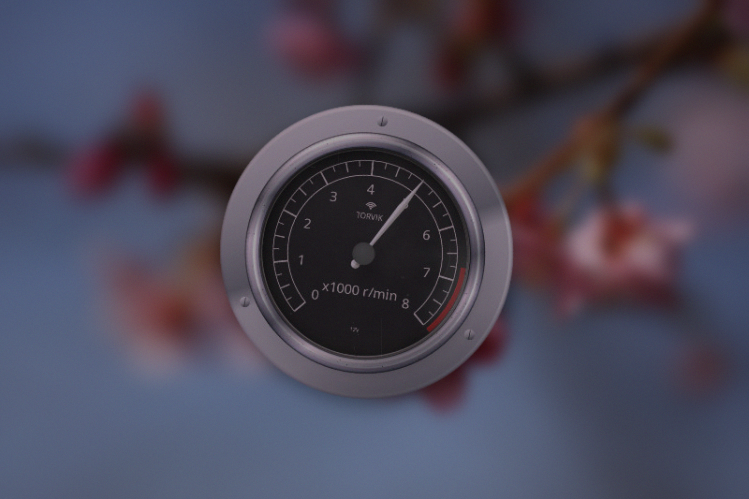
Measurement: 5000 rpm
